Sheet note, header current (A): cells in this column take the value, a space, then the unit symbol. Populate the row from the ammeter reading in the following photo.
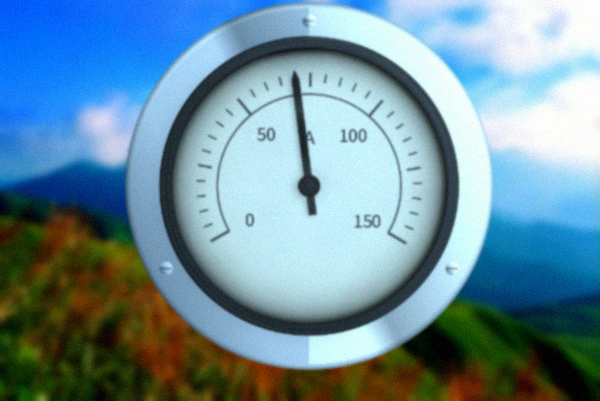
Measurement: 70 A
